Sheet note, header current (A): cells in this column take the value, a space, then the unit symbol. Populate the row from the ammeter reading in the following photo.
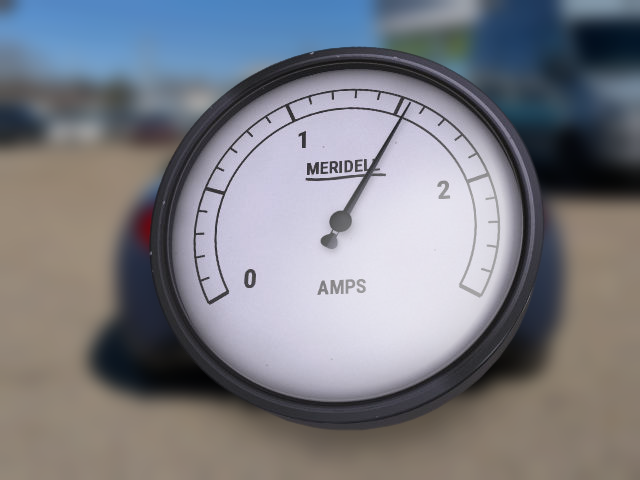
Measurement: 1.55 A
